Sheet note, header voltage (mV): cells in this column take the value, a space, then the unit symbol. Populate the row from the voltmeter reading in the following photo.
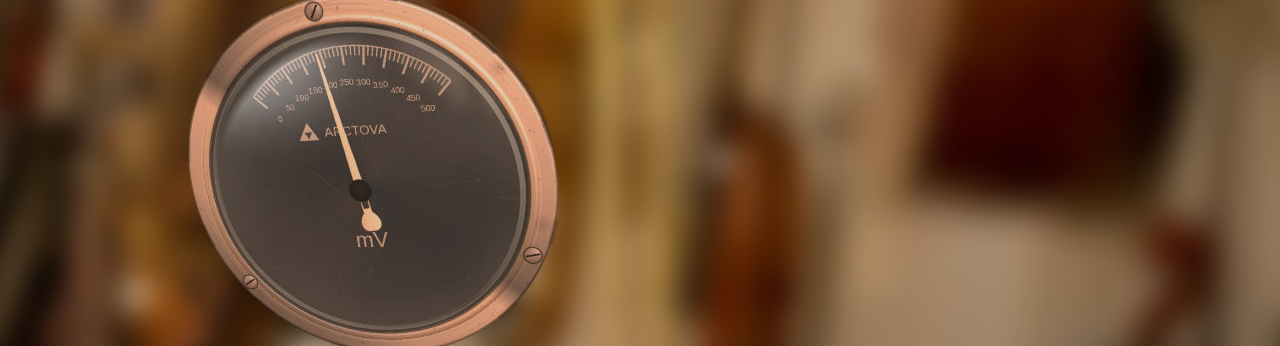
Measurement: 200 mV
